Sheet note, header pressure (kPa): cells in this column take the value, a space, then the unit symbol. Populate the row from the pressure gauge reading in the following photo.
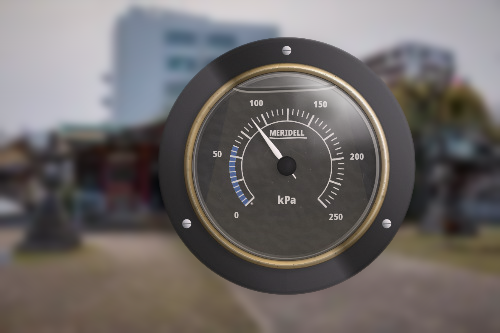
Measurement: 90 kPa
